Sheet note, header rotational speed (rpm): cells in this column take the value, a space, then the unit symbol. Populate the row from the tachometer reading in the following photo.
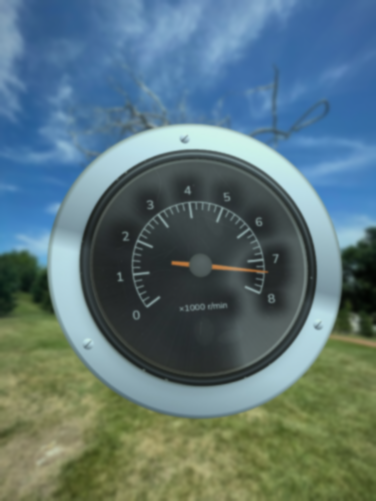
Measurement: 7400 rpm
